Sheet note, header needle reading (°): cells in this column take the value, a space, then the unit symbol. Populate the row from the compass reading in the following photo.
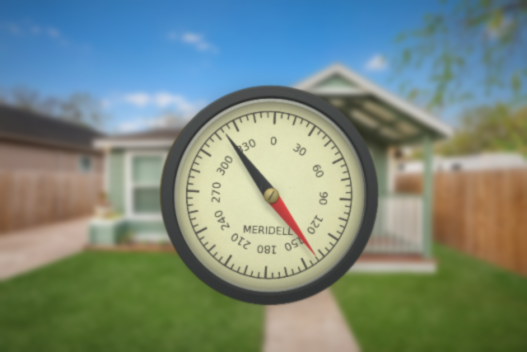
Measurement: 140 °
